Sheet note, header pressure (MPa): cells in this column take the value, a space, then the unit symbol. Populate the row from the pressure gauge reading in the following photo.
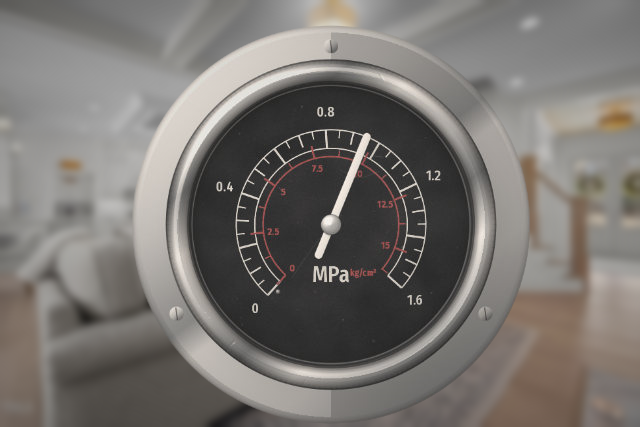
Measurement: 0.95 MPa
